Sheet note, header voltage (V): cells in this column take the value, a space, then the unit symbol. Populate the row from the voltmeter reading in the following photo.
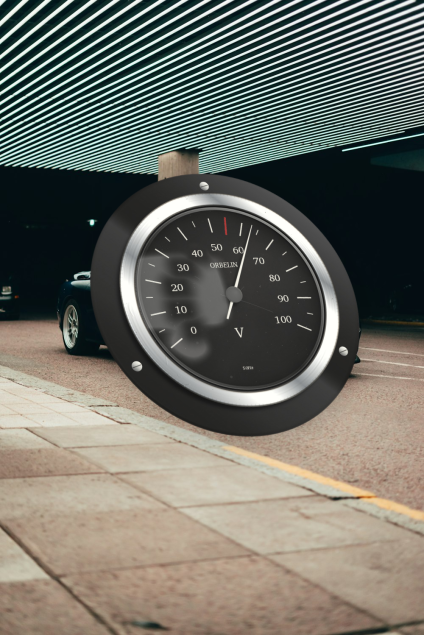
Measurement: 62.5 V
